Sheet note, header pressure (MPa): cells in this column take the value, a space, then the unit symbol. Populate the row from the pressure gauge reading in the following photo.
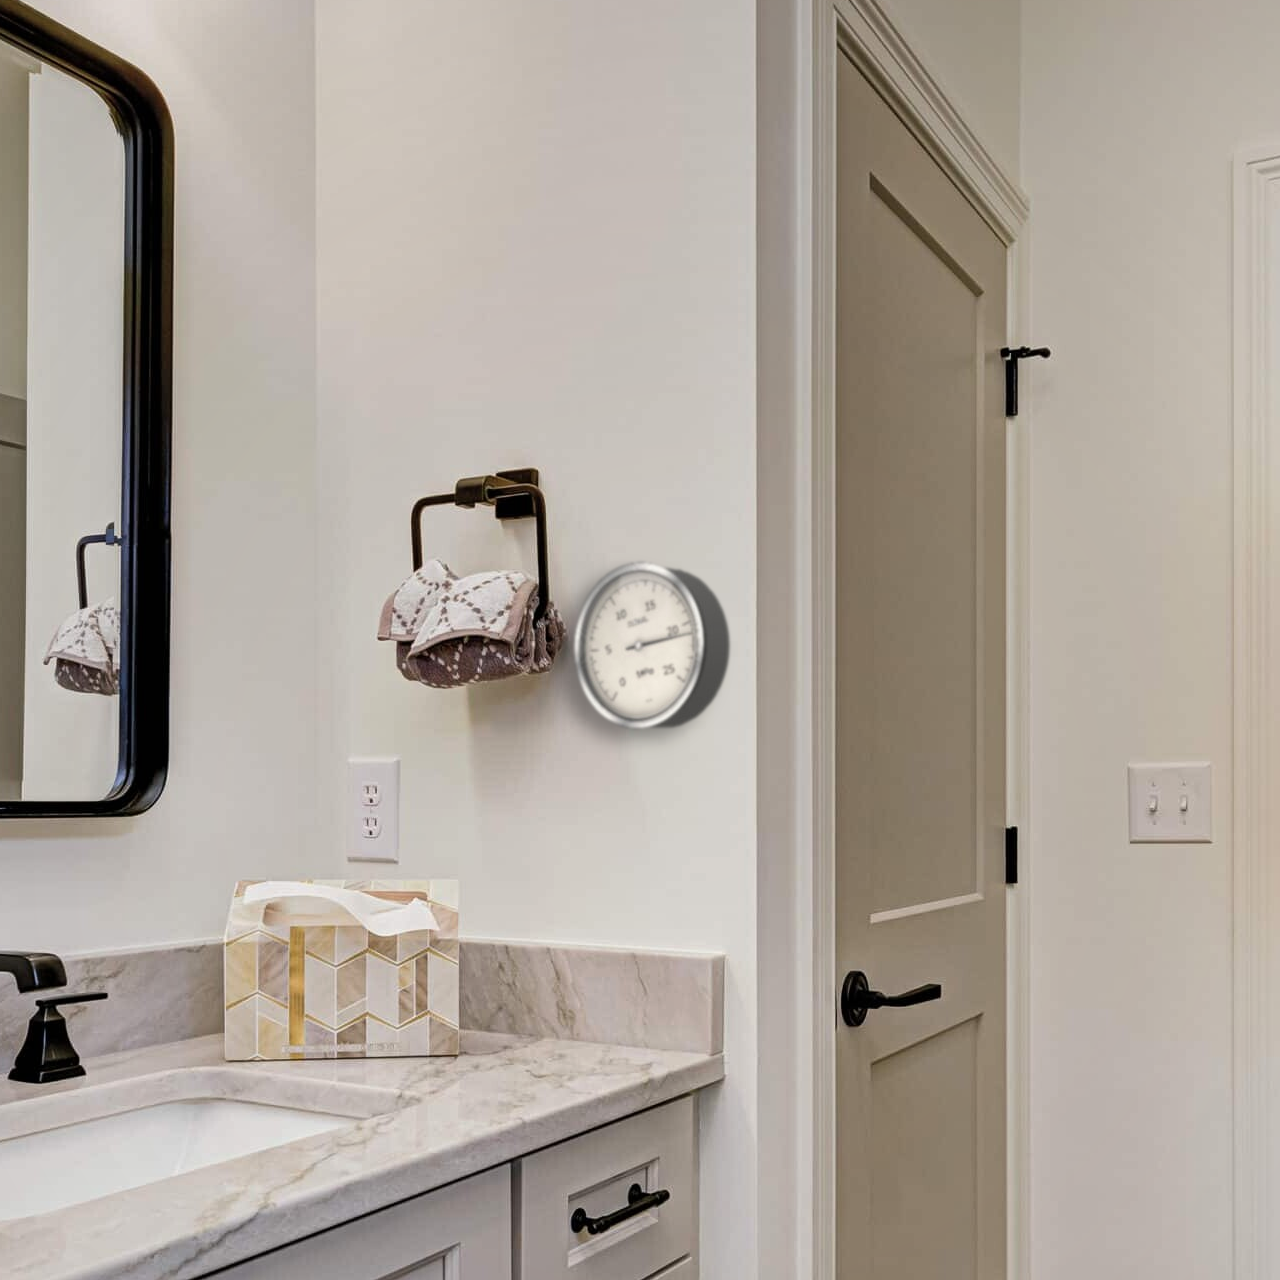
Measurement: 21 MPa
